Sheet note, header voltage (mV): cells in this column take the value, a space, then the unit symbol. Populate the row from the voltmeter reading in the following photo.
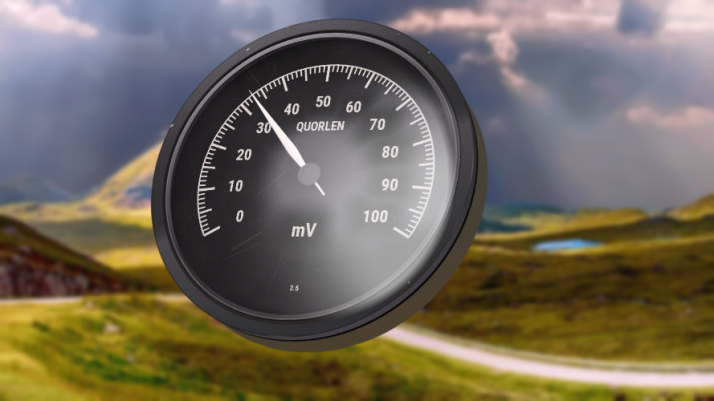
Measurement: 33 mV
